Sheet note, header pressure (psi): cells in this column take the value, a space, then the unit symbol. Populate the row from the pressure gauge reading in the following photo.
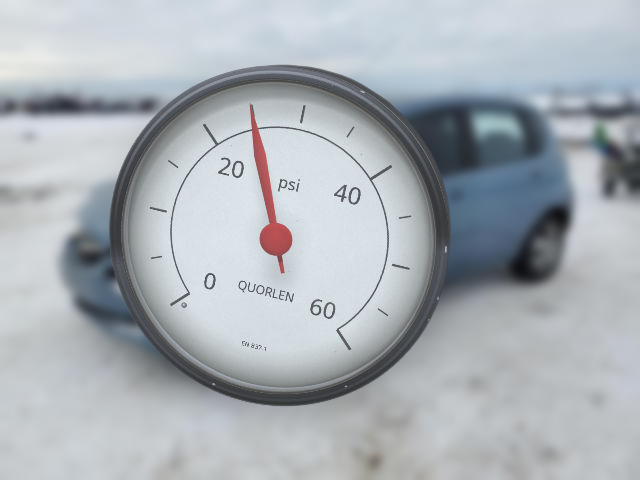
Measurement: 25 psi
